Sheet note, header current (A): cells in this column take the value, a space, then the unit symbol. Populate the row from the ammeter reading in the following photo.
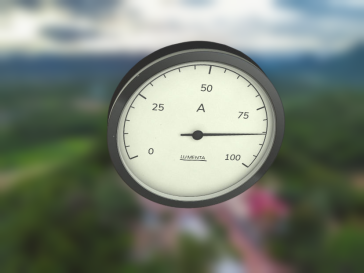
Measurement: 85 A
